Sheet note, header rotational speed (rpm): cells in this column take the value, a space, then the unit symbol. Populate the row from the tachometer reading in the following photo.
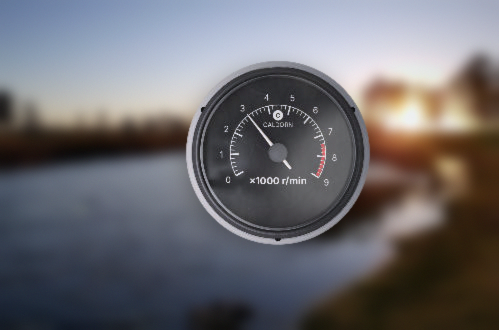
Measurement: 3000 rpm
